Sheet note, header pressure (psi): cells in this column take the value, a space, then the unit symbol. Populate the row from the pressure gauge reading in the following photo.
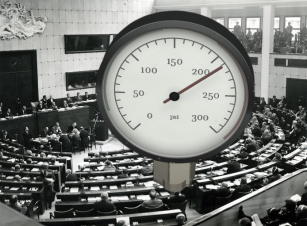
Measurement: 210 psi
